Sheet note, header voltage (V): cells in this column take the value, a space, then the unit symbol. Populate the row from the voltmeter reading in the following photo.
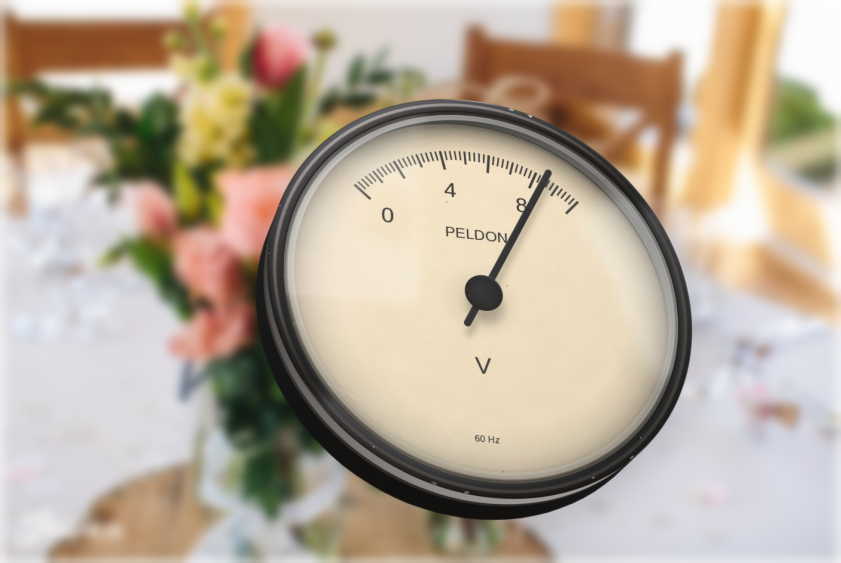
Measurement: 8.4 V
